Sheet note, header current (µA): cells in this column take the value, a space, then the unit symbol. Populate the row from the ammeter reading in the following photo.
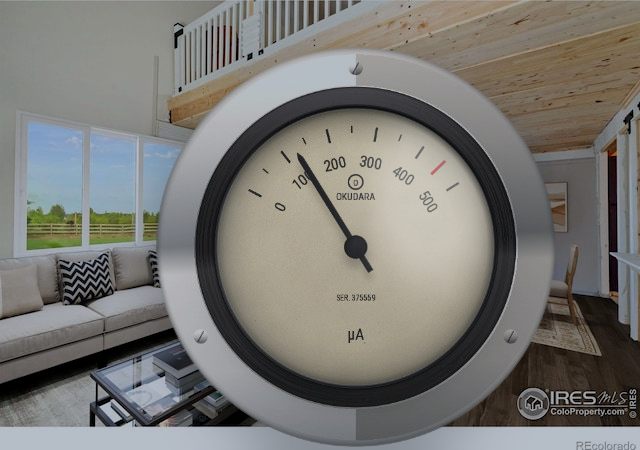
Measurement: 125 µA
